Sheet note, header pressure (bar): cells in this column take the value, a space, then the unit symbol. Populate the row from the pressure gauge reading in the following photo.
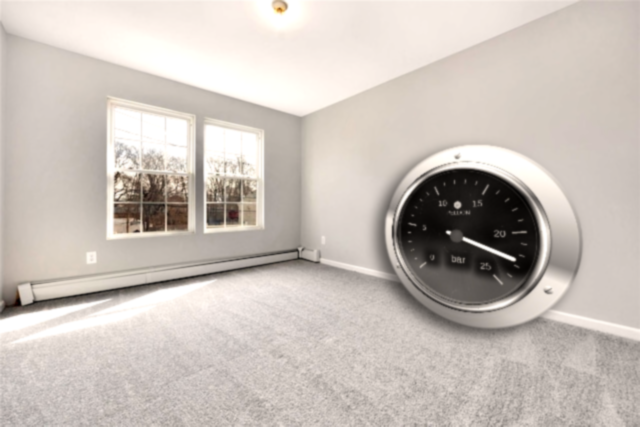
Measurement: 22.5 bar
